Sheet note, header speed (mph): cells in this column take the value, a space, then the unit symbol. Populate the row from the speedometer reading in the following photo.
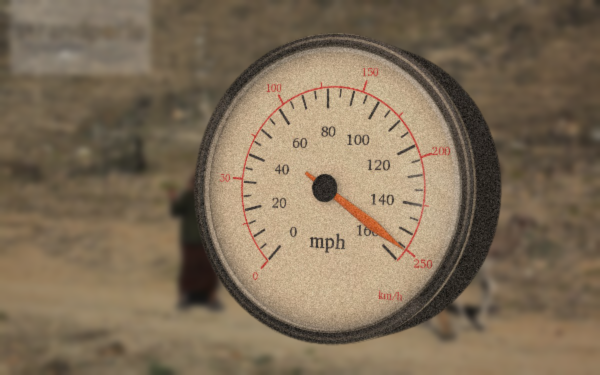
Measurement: 155 mph
